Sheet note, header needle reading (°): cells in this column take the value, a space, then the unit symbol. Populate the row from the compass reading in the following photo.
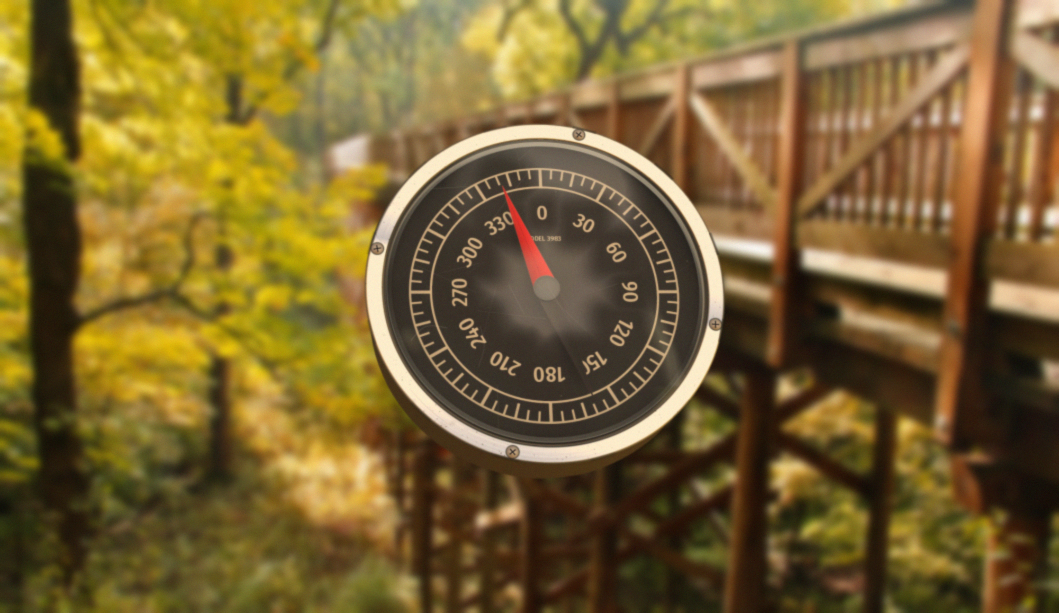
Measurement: 340 °
